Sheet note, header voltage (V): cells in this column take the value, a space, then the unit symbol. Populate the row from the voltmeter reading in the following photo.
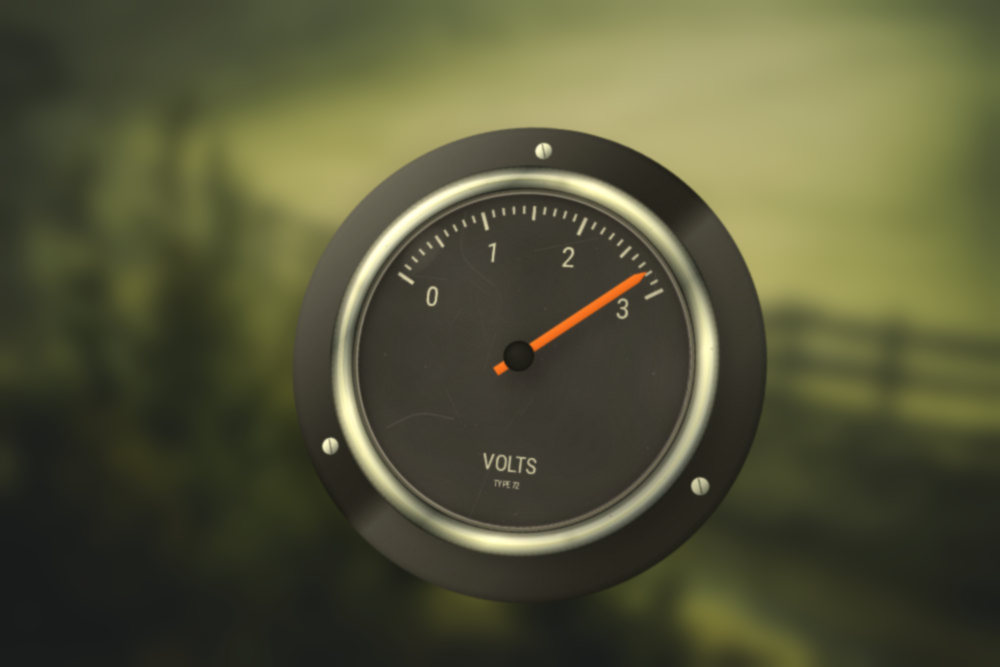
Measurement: 2.8 V
